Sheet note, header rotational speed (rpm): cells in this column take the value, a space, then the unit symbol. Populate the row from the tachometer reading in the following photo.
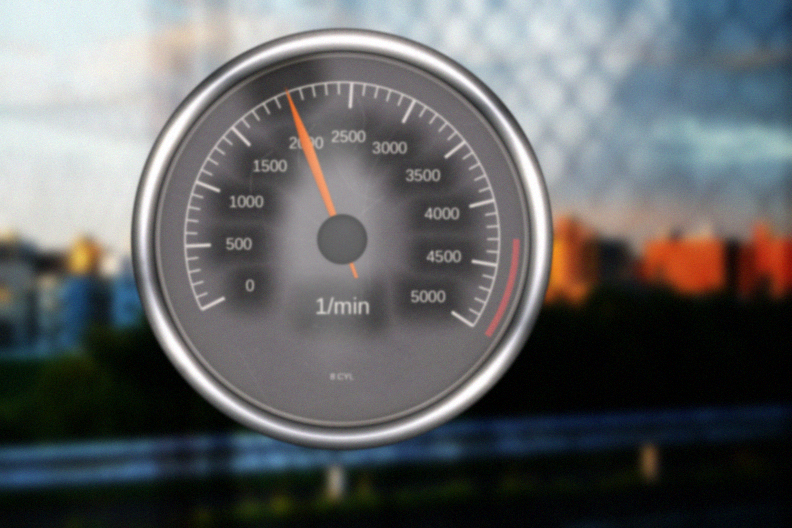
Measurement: 2000 rpm
